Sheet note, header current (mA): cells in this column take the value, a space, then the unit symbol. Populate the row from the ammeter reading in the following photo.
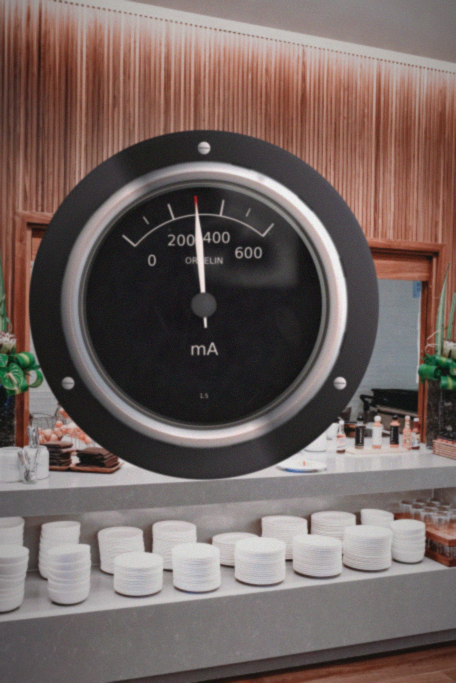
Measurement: 300 mA
